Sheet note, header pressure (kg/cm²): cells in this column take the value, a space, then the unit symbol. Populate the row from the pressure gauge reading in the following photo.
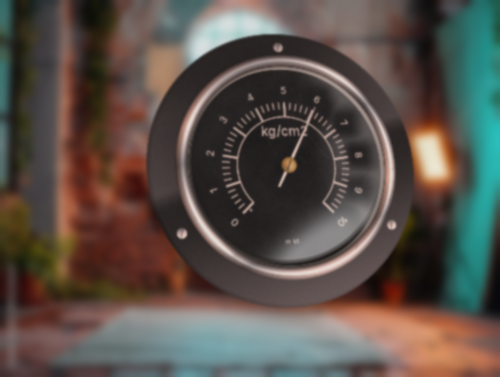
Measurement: 6 kg/cm²
